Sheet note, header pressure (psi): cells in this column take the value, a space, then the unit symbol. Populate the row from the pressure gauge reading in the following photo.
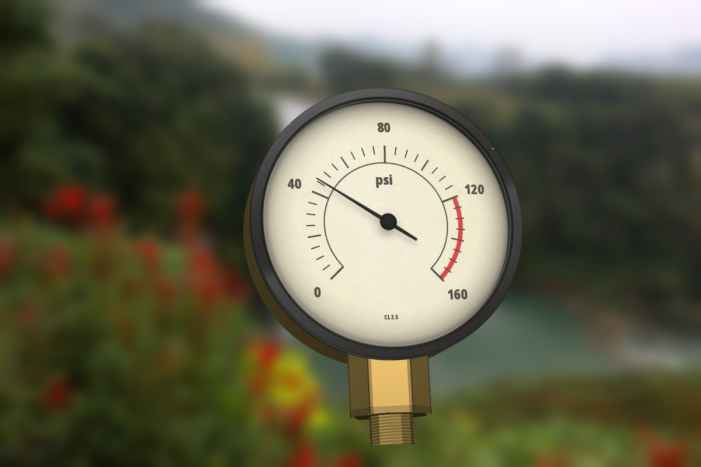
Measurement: 45 psi
